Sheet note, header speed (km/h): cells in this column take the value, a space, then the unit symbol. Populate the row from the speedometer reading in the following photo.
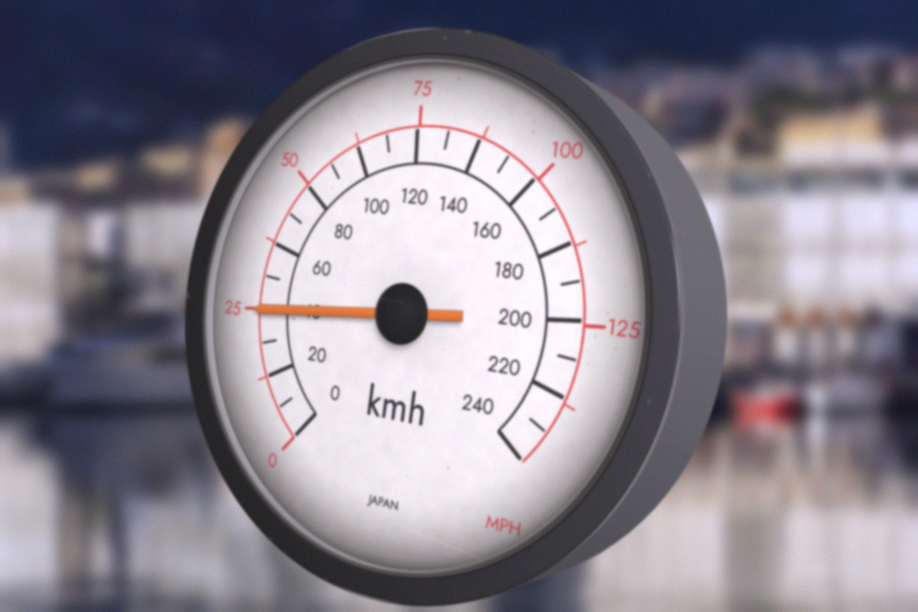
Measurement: 40 km/h
